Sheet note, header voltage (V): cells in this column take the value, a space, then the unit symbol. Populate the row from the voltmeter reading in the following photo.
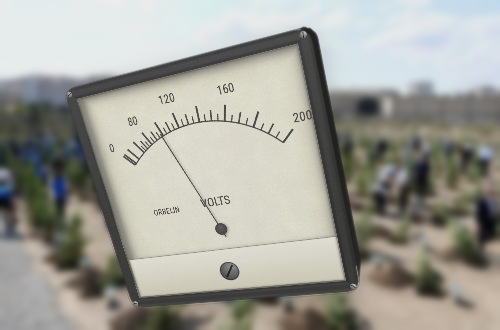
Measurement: 100 V
